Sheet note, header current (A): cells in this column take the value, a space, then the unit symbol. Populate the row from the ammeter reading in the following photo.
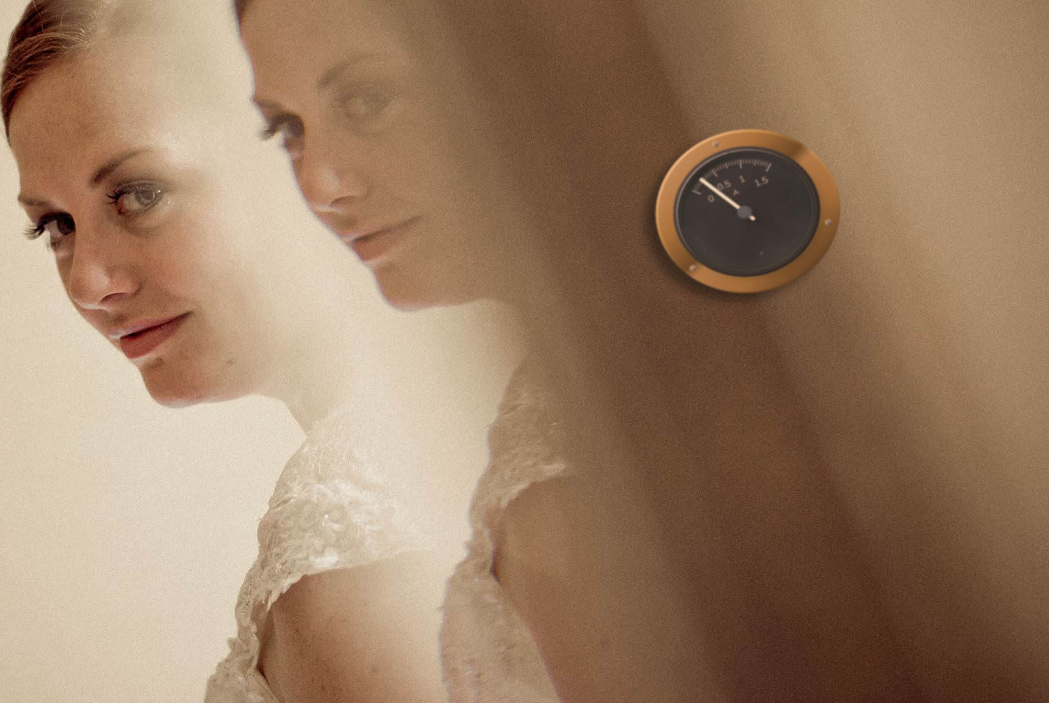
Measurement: 0.25 A
